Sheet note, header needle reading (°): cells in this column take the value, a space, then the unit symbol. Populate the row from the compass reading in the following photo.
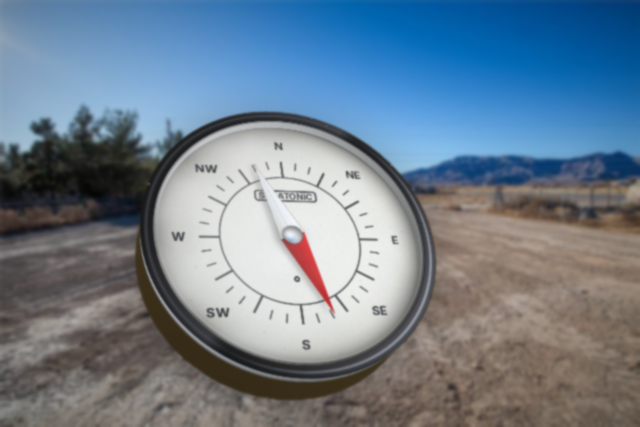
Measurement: 160 °
